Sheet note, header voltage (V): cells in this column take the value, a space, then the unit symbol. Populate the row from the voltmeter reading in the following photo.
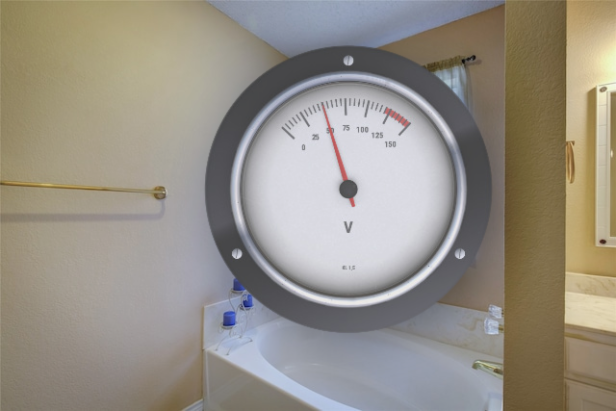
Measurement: 50 V
